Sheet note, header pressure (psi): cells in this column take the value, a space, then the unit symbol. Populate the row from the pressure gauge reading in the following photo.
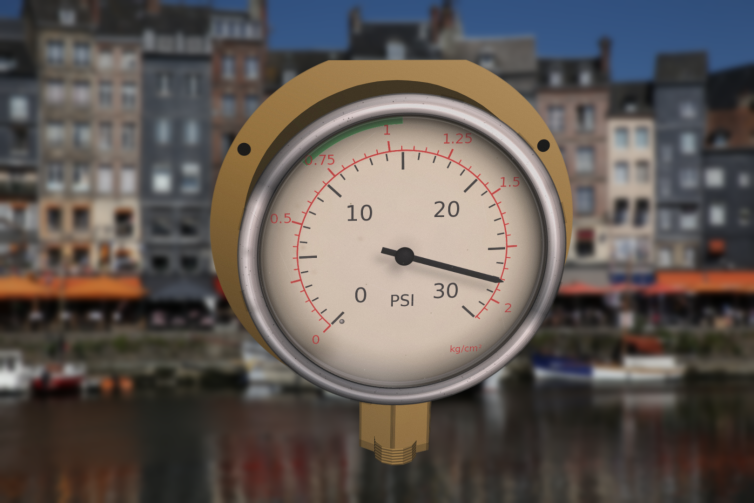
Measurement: 27 psi
